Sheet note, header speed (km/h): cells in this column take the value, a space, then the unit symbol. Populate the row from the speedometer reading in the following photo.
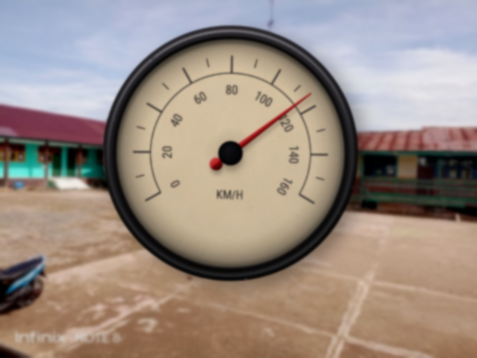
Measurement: 115 km/h
